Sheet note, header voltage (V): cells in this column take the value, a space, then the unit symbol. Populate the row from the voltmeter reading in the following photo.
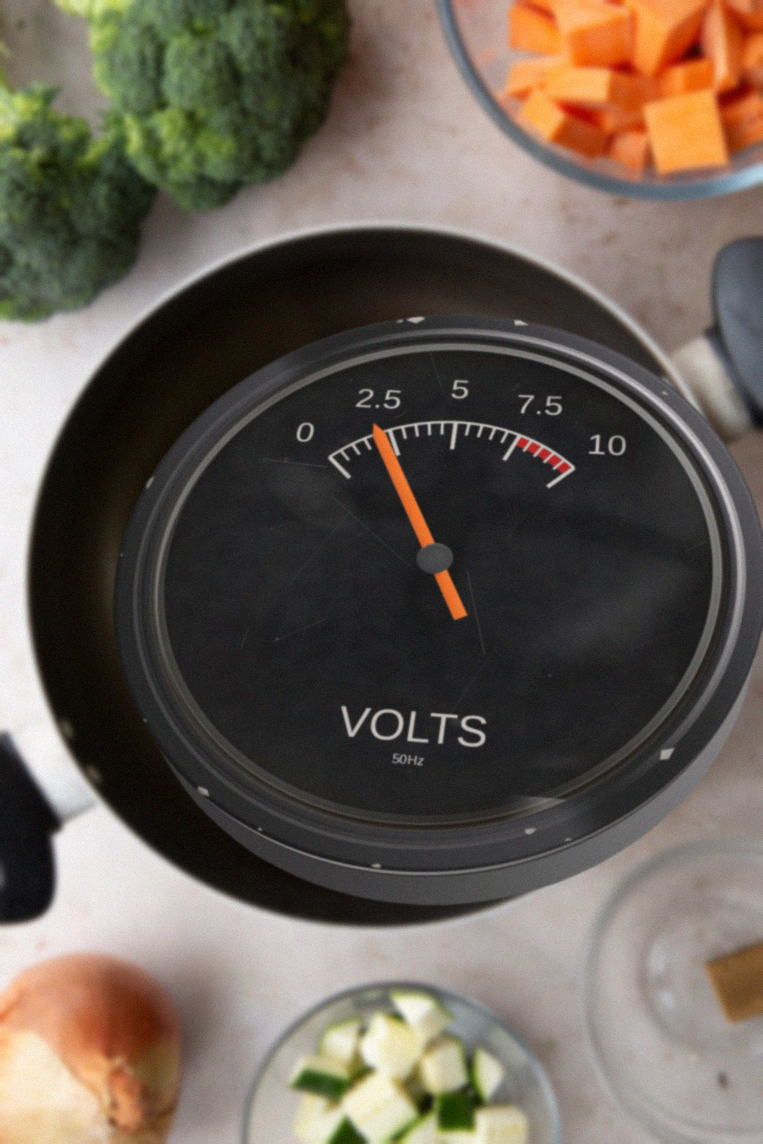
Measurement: 2 V
